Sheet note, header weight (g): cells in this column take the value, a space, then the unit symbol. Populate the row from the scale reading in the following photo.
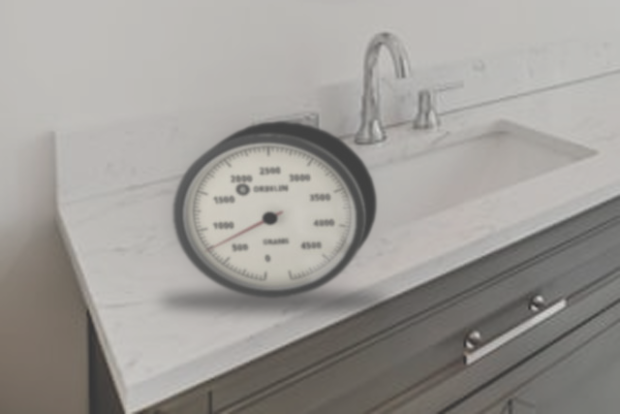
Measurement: 750 g
